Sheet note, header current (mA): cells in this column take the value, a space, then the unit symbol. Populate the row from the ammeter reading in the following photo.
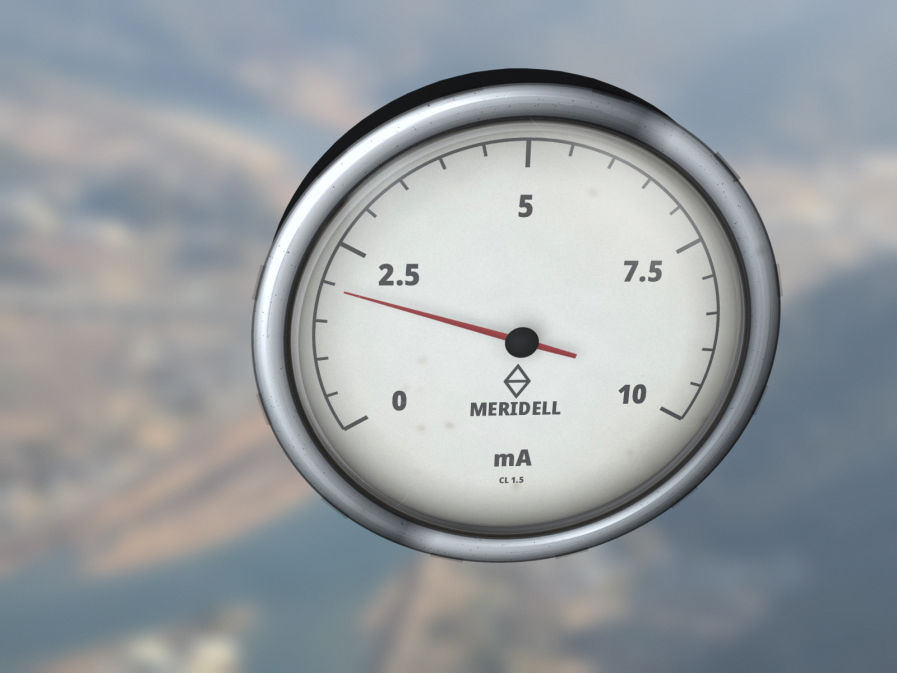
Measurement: 2 mA
